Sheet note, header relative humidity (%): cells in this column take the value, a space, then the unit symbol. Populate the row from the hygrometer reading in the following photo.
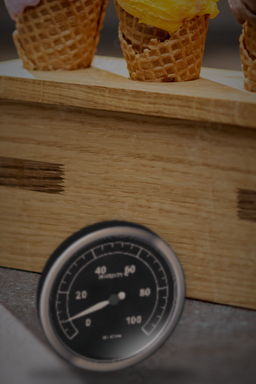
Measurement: 8 %
